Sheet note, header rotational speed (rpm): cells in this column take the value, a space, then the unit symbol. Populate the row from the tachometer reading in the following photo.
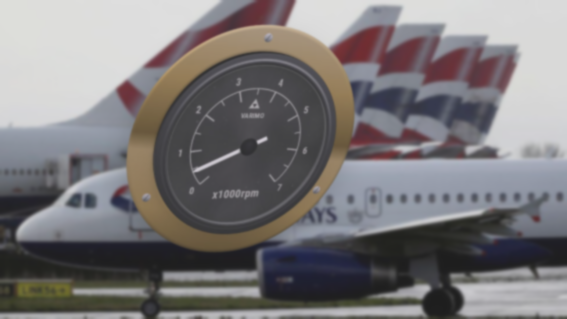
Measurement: 500 rpm
